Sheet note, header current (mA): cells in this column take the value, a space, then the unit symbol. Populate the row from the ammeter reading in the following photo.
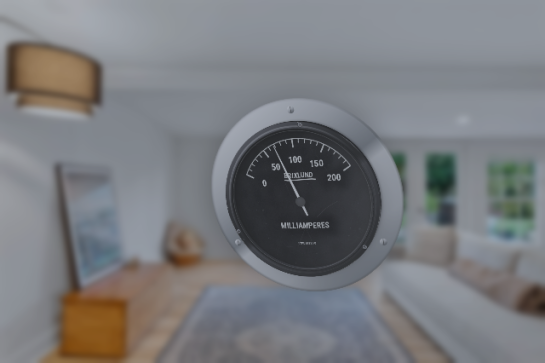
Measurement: 70 mA
